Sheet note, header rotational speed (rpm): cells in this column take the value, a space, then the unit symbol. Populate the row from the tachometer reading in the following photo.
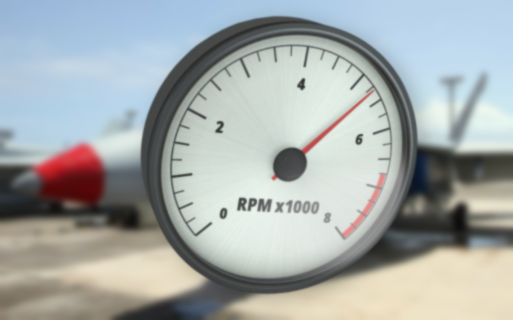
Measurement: 5250 rpm
